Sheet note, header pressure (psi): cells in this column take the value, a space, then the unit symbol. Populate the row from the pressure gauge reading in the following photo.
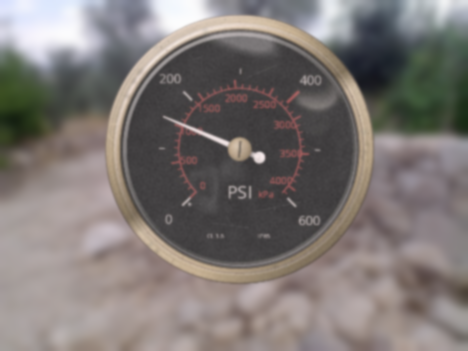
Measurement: 150 psi
